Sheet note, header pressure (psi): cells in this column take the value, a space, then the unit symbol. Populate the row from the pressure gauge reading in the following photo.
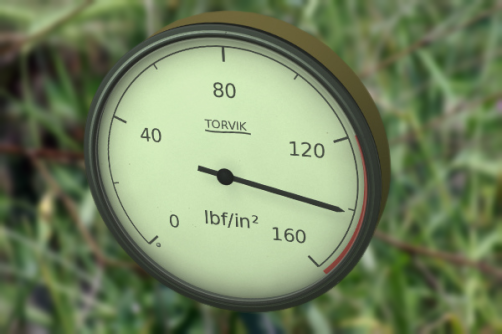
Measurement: 140 psi
